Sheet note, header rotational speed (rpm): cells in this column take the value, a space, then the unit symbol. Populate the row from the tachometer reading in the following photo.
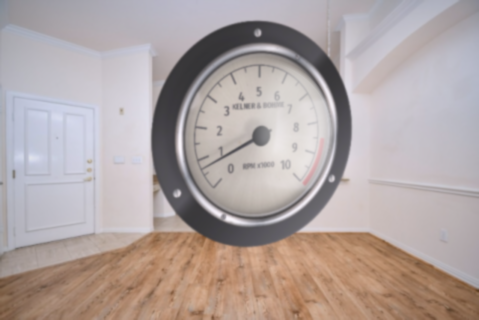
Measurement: 750 rpm
